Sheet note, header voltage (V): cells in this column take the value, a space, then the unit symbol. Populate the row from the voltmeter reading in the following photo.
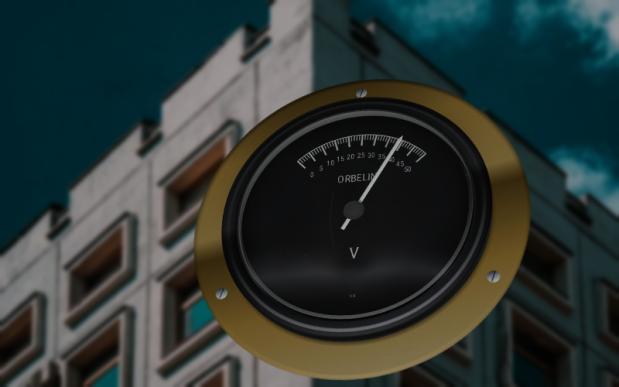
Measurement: 40 V
